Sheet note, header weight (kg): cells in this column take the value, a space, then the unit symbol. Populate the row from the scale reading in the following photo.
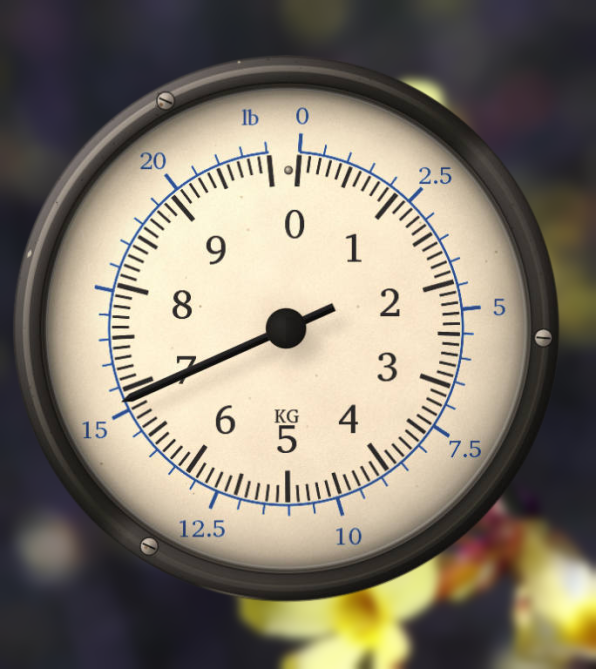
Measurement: 6.9 kg
